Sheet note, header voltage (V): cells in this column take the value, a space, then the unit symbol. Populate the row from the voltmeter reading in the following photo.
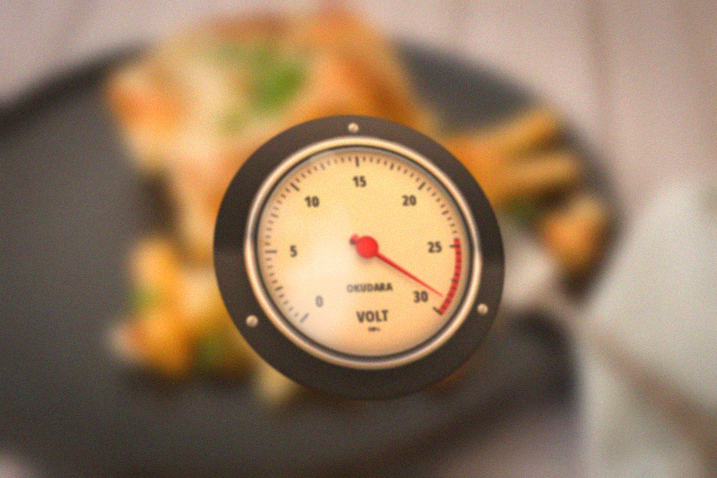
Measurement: 29 V
